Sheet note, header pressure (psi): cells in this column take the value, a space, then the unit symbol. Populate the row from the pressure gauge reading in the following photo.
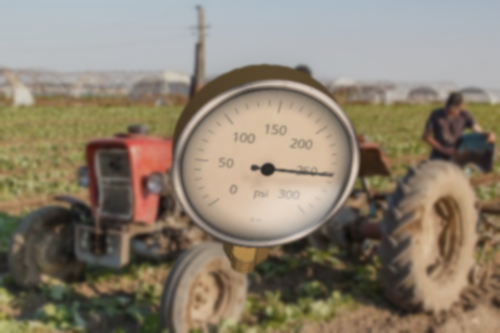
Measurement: 250 psi
